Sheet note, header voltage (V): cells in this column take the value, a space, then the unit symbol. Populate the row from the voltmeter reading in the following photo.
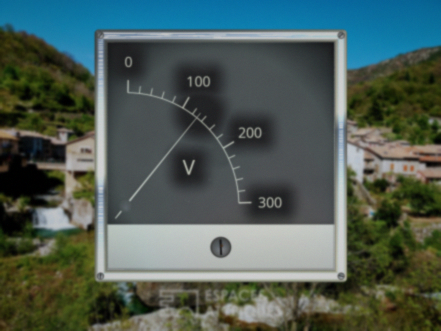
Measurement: 130 V
